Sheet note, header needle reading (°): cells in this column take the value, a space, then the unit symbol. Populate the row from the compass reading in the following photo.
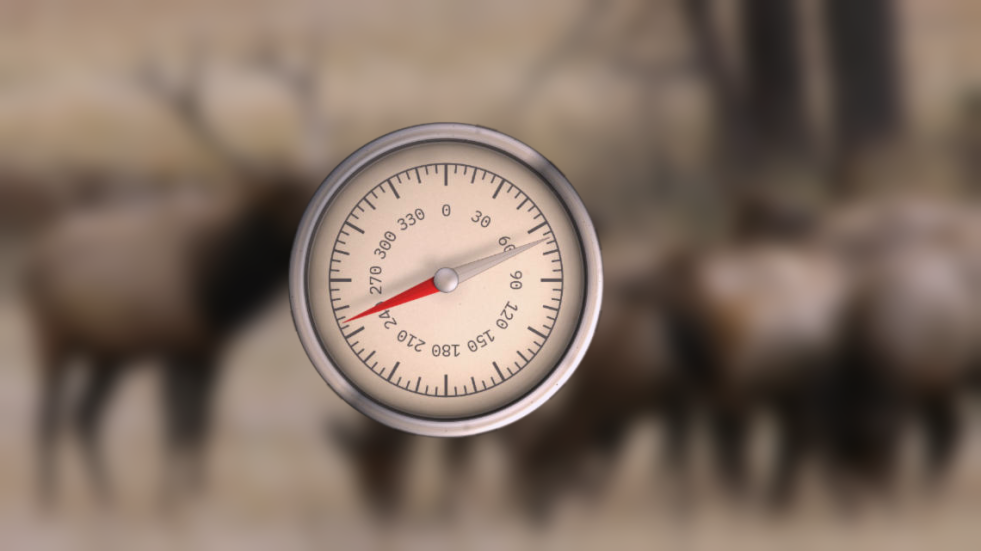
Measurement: 247.5 °
